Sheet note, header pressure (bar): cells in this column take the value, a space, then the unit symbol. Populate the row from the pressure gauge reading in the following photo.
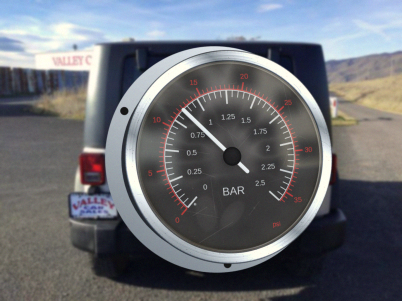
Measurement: 0.85 bar
